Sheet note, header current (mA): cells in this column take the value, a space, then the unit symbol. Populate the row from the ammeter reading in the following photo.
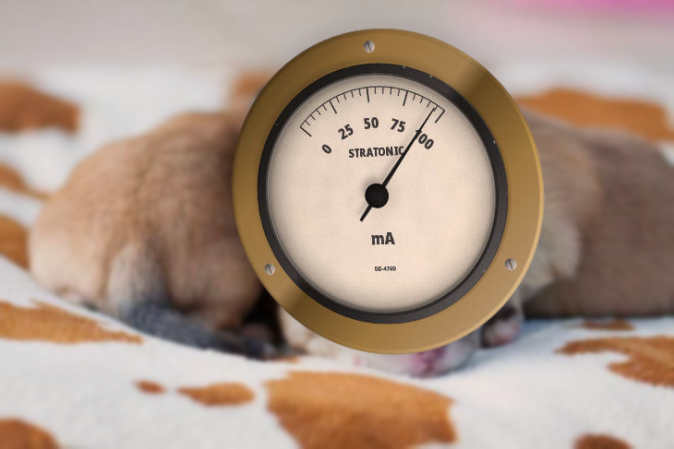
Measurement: 95 mA
